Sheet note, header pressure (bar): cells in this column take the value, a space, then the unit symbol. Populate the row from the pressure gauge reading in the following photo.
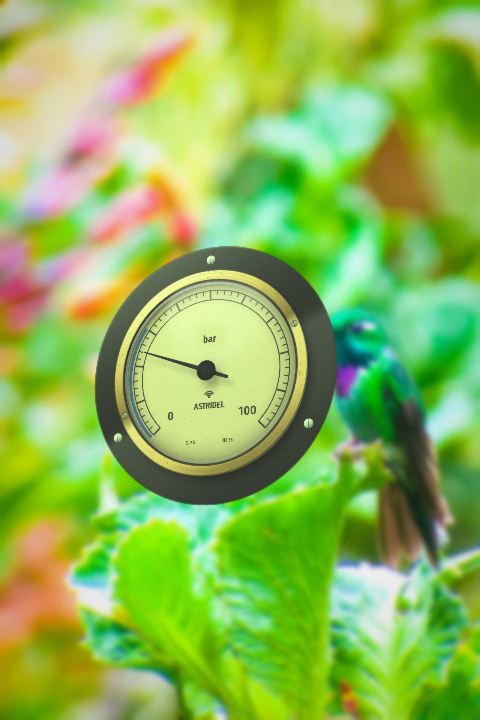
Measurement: 24 bar
